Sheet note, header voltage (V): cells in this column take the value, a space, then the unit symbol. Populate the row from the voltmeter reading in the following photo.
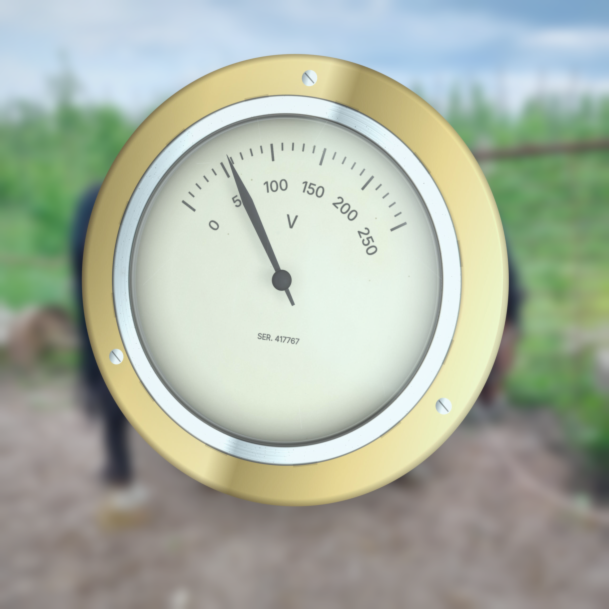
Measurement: 60 V
